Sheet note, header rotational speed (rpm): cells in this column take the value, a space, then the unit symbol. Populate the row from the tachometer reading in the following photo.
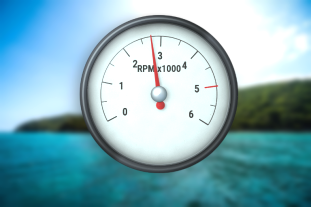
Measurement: 2750 rpm
